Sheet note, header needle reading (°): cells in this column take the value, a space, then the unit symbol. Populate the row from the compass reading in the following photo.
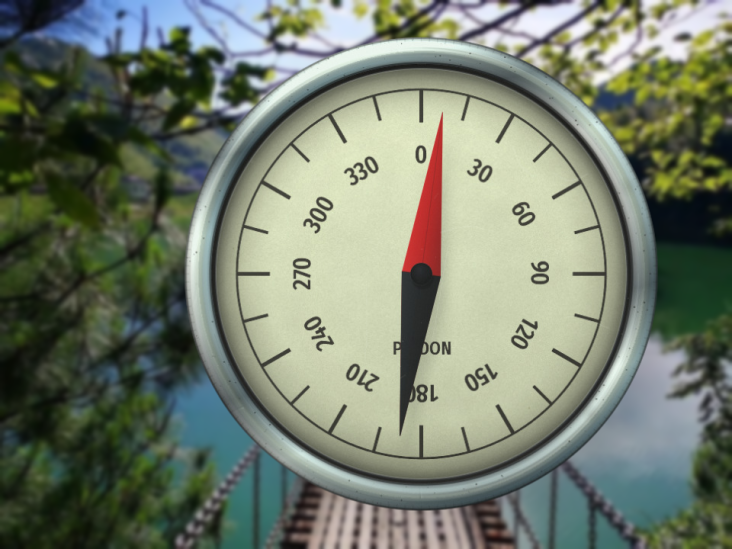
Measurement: 7.5 °
